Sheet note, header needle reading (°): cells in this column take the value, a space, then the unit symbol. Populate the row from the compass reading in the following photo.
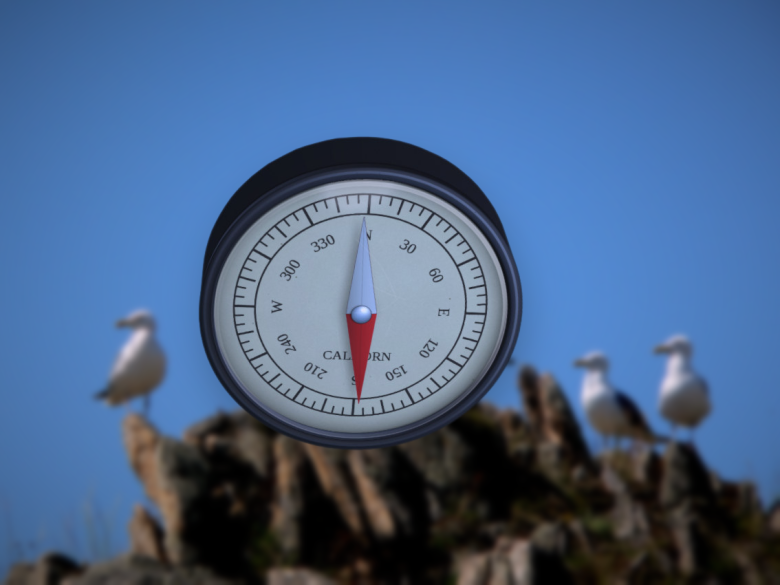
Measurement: 177.5 °
